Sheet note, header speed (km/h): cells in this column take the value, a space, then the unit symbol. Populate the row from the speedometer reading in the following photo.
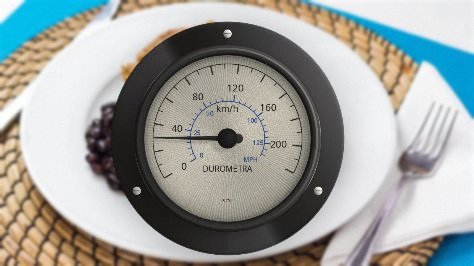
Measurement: 30 km/h
